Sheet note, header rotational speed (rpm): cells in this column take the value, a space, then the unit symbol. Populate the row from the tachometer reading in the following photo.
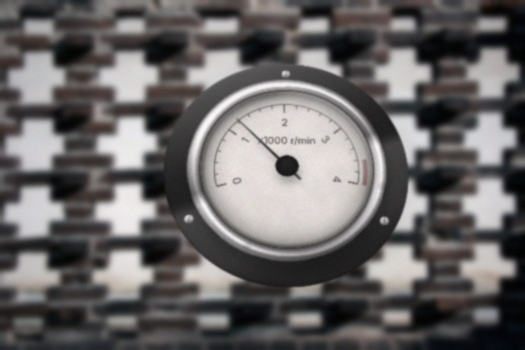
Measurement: 1200 rpm
